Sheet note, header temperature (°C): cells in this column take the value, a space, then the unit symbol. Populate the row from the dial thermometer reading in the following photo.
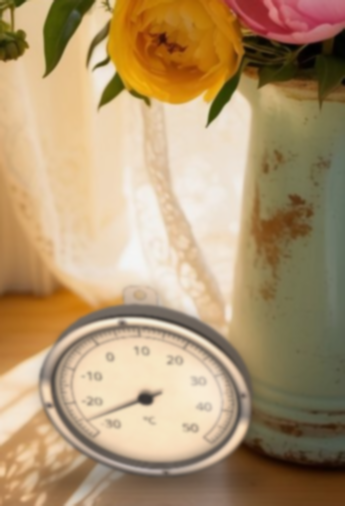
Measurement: -25 °C
